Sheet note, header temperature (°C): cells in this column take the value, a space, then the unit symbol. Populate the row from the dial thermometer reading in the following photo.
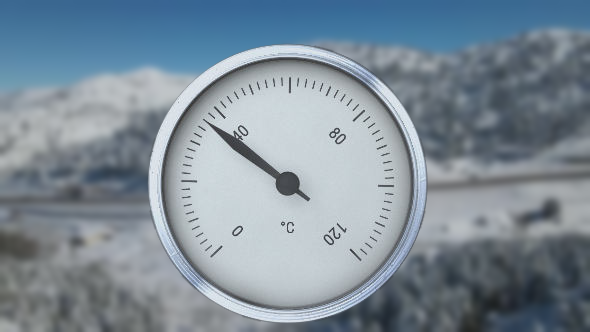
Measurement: 36 °C
